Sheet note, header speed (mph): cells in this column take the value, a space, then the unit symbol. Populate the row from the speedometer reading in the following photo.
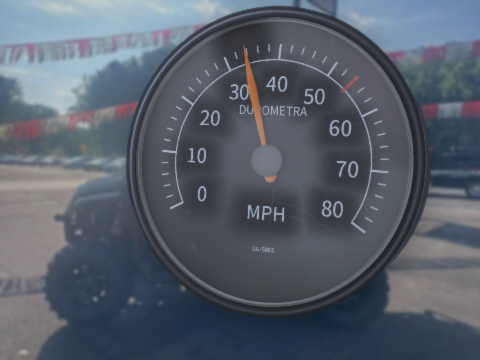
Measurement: 34 mph
